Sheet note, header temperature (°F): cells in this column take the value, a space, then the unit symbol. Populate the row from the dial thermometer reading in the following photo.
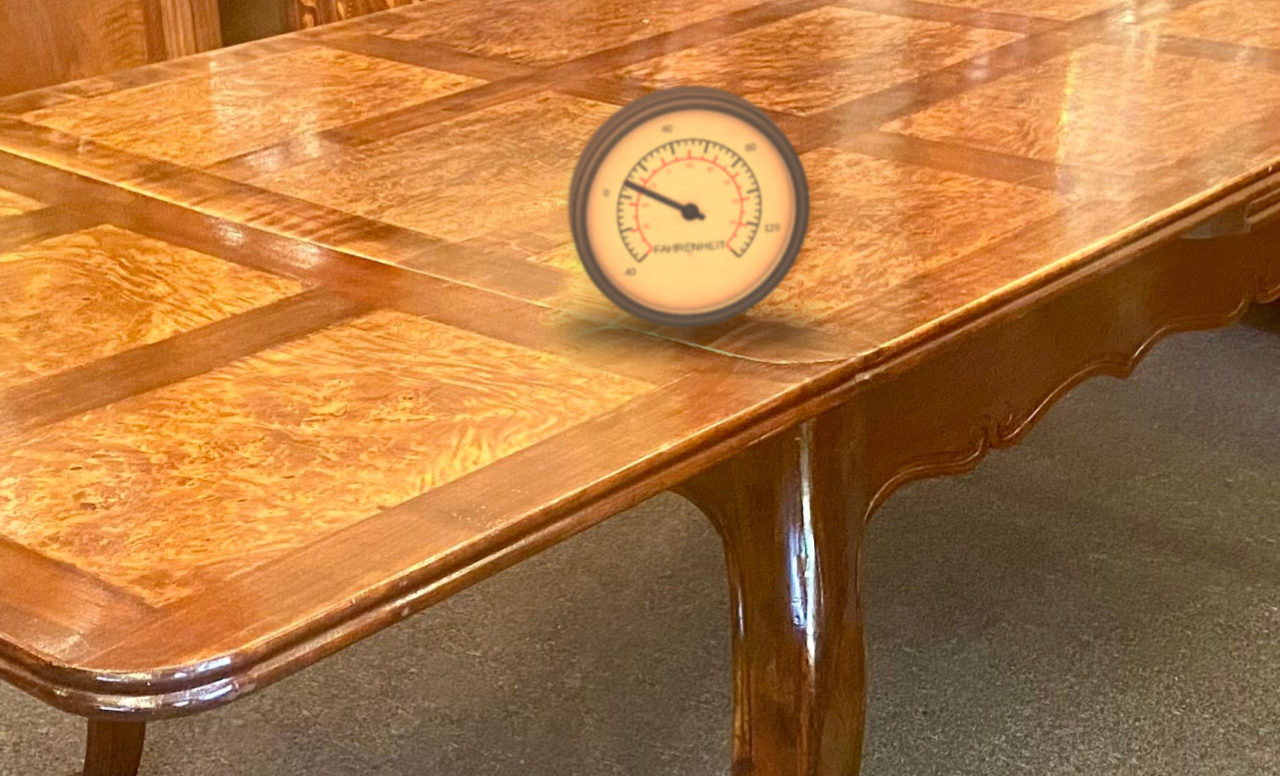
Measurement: 8 °F
